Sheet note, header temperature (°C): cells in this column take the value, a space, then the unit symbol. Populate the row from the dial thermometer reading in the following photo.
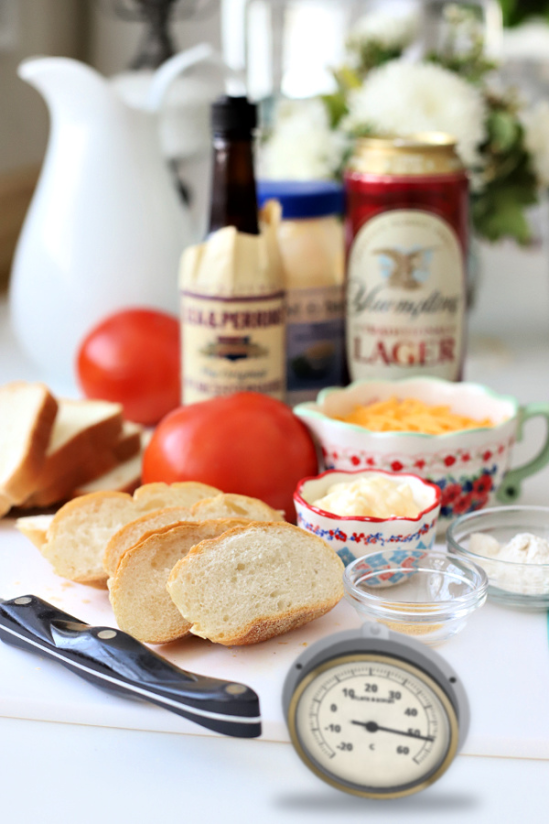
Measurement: 50 °C
